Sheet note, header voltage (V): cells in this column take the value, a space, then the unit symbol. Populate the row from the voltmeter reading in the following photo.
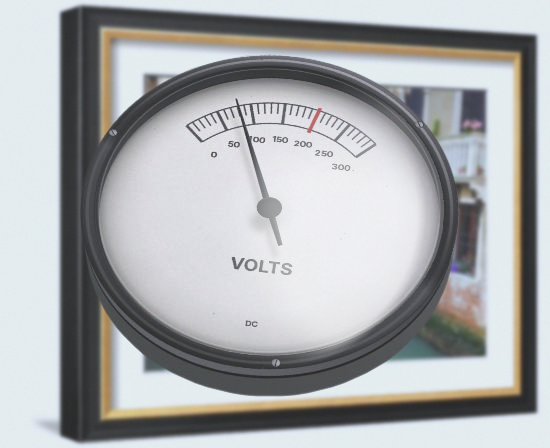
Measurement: 80 V
